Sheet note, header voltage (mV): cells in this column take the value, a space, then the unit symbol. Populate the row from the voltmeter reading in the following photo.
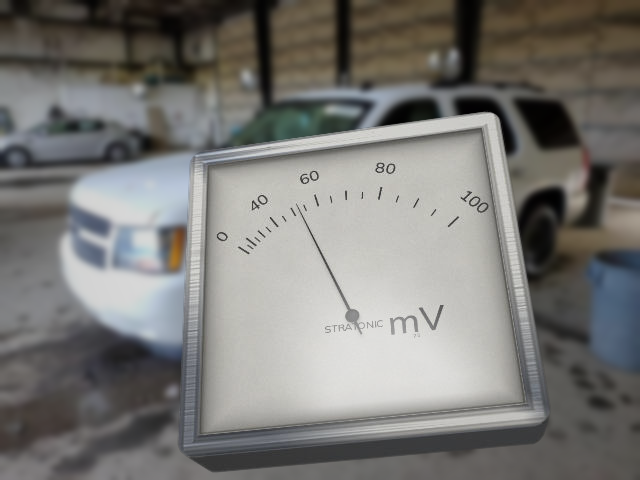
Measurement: 52.5 mV
